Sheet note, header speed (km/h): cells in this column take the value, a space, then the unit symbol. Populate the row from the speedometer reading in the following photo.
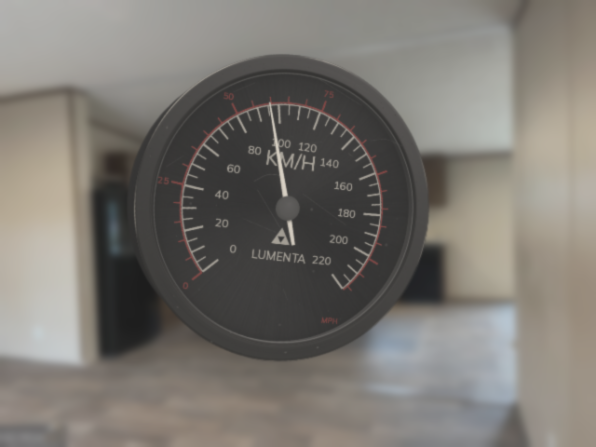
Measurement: 95 km/h
